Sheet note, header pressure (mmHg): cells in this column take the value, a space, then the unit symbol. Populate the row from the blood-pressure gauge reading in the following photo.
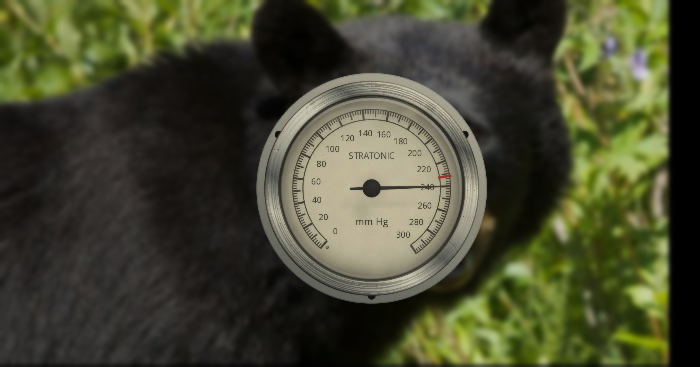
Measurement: 240 mmHg
